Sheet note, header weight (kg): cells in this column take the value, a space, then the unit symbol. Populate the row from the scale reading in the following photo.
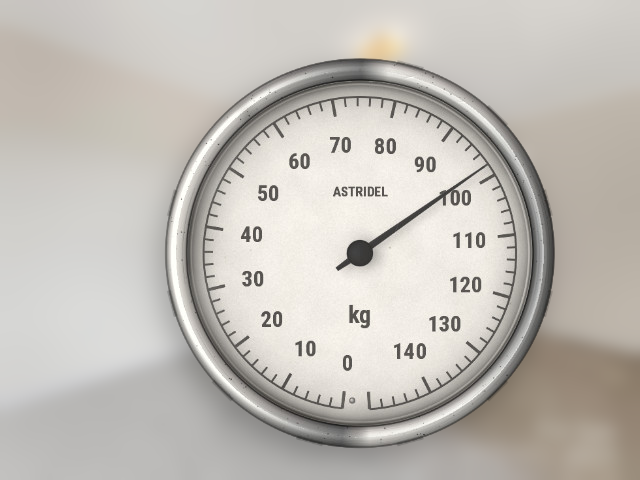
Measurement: 98 kg
